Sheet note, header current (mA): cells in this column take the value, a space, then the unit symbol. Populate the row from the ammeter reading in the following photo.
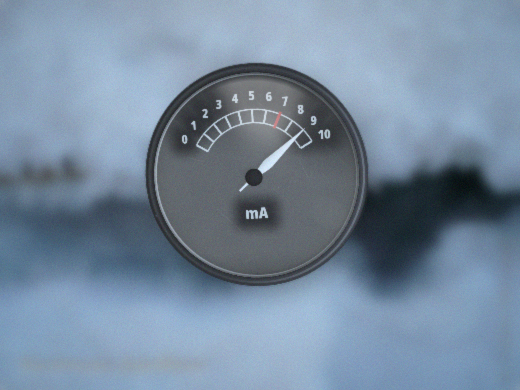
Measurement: 9 mA
